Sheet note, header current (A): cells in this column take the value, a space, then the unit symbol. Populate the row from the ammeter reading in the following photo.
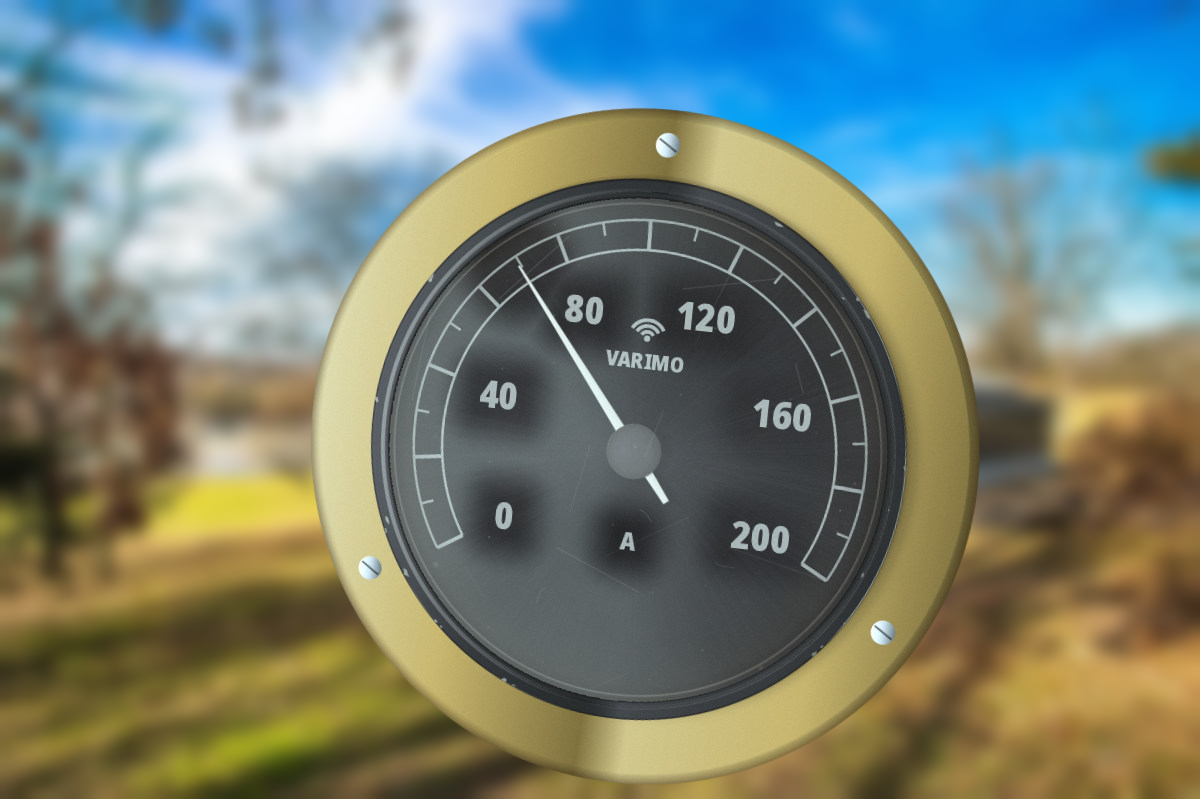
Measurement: 70 A
